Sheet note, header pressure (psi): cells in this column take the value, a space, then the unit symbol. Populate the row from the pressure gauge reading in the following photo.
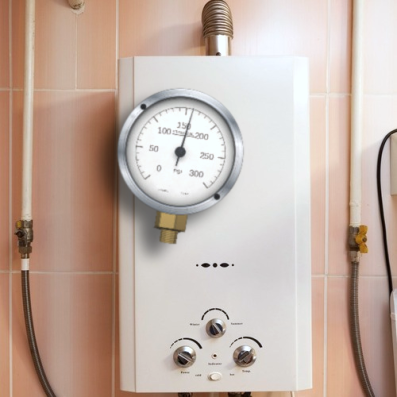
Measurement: 160 psi
